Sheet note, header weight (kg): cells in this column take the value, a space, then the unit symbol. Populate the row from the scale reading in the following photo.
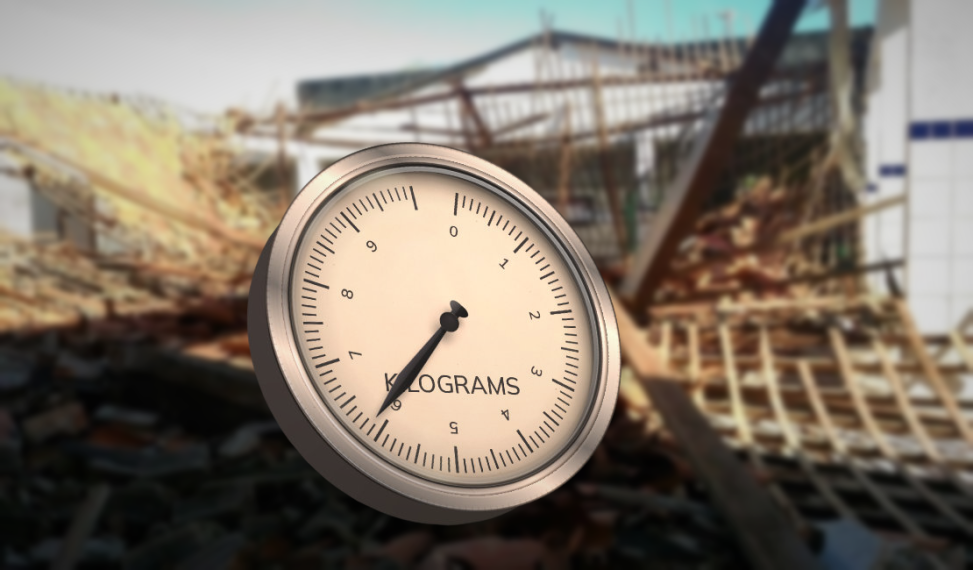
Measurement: 6.15 kg
